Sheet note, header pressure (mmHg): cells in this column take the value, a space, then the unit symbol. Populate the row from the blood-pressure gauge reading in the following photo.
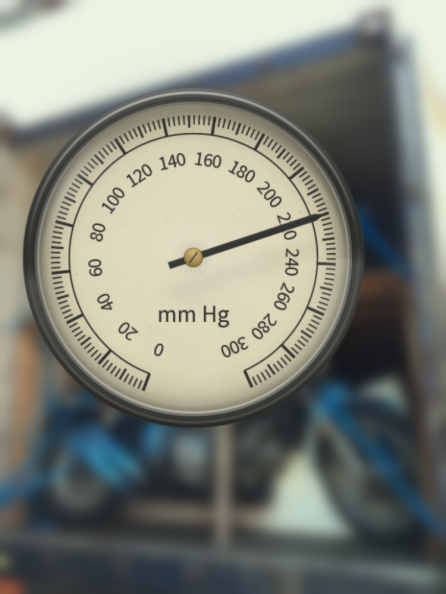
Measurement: 220 mmHg
